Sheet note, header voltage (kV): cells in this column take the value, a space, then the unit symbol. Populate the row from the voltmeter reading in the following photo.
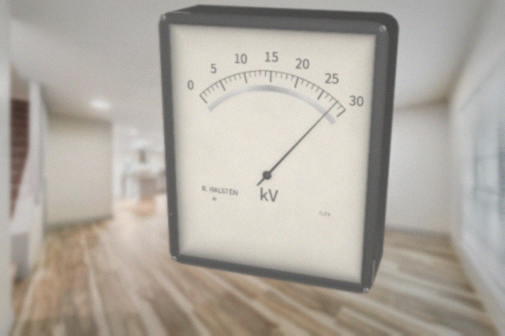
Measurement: 28 kV
